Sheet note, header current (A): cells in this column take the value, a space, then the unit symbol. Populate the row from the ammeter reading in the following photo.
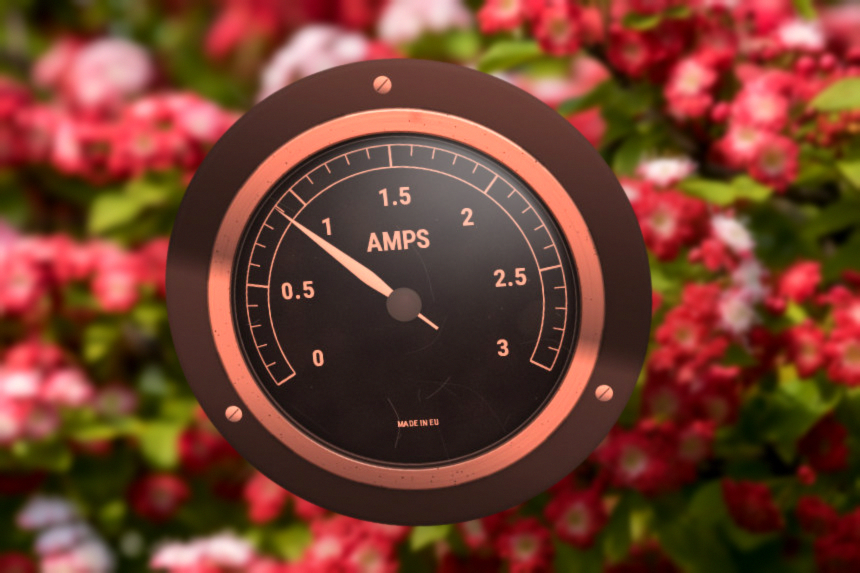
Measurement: 0.9 A
